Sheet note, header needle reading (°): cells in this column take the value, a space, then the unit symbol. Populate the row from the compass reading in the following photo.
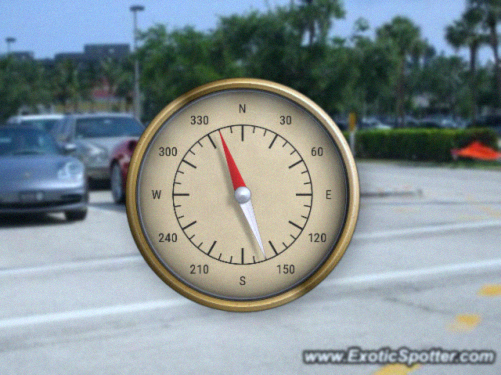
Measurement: 340 °
